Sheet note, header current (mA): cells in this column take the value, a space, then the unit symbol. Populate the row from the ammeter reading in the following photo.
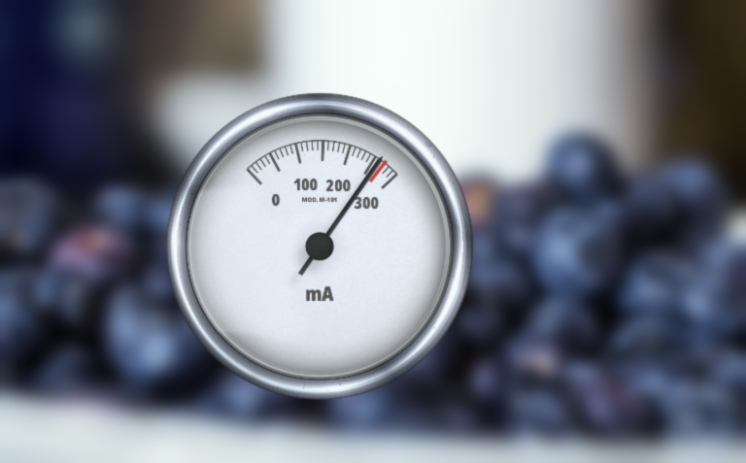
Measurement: 260 mA
